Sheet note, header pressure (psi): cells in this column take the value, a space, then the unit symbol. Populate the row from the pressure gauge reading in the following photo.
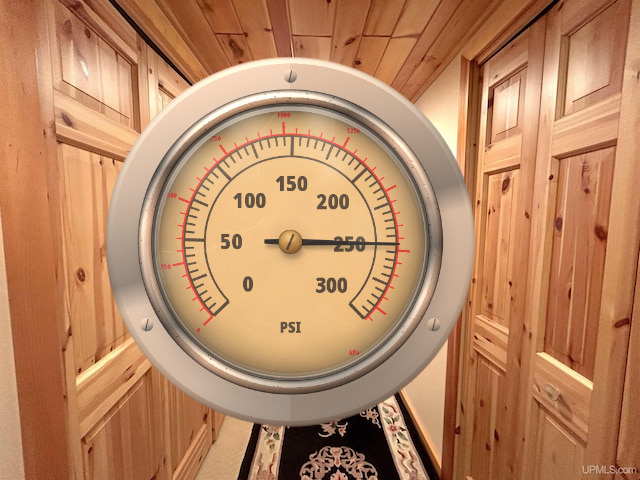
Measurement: 250 psi
